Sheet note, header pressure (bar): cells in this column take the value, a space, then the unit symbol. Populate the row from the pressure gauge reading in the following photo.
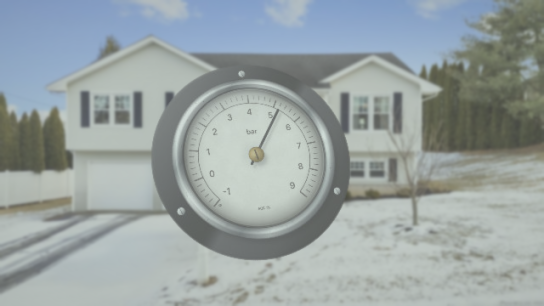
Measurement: 5.2 bar
